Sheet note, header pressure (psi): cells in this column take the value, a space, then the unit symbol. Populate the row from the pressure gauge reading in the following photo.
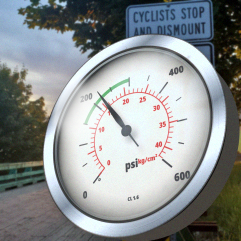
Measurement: 225 psi
